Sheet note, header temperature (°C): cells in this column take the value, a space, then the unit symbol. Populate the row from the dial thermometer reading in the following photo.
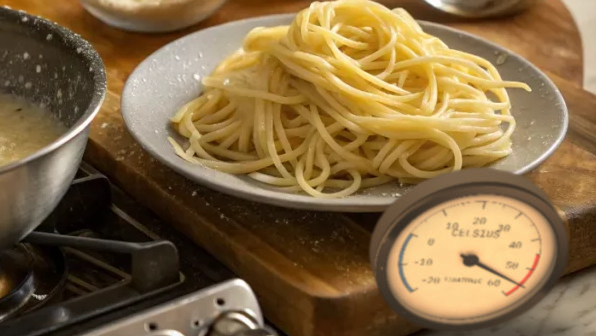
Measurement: 55 °C
